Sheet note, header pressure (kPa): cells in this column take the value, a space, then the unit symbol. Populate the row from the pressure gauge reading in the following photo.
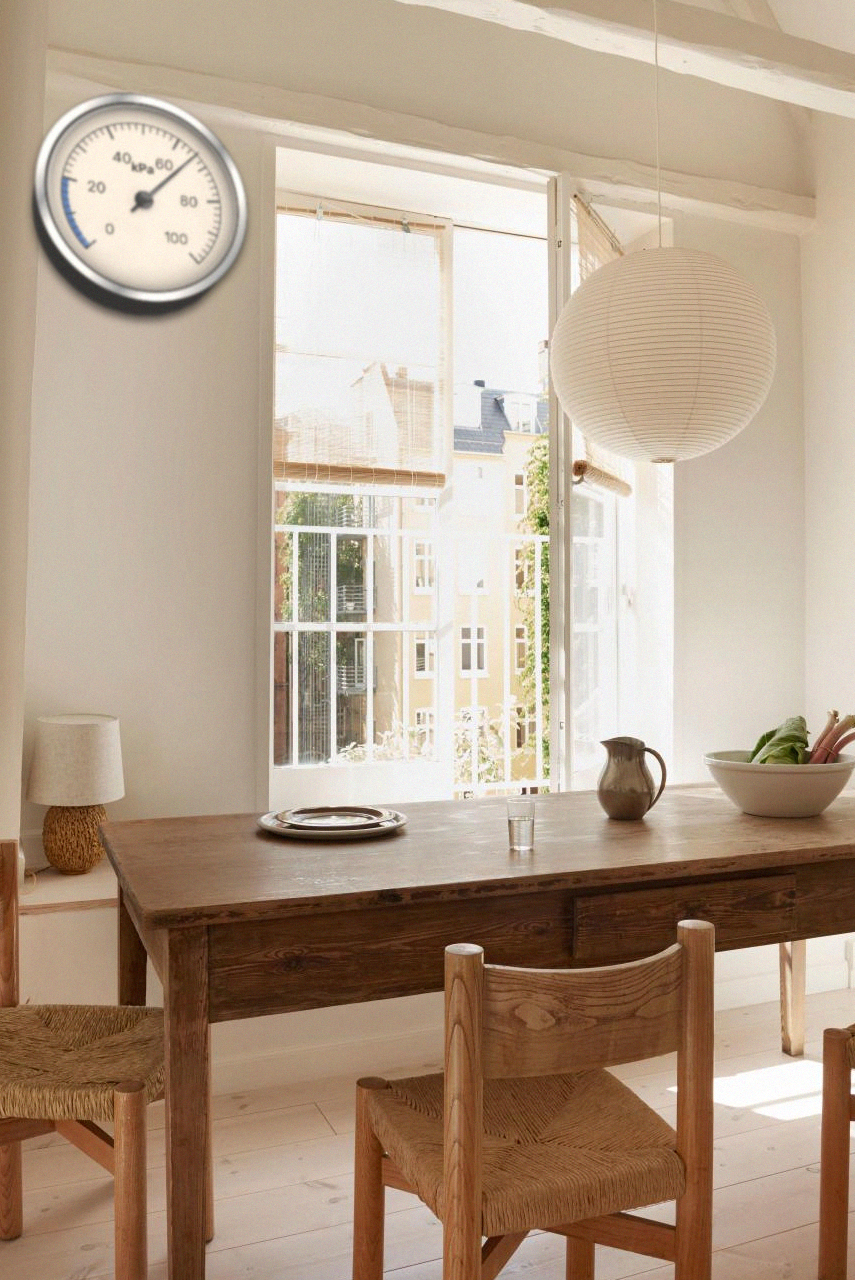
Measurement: 66 kPa
